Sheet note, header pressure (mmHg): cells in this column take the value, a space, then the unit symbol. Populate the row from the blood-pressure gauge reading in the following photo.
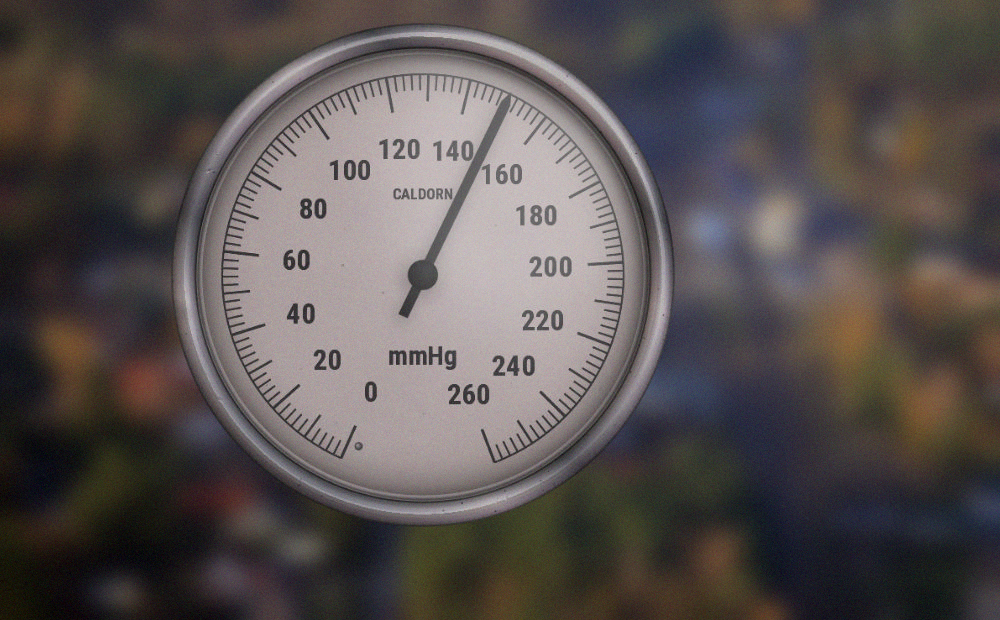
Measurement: 150 mmHg
